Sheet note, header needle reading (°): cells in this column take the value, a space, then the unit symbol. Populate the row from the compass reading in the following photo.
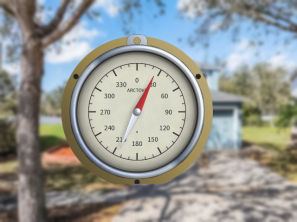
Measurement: 25 °
